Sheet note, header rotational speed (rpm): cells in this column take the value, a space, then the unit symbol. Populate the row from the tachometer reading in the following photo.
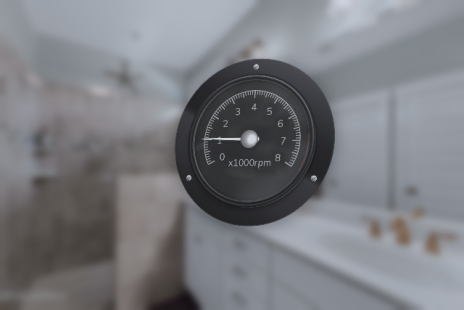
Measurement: 1000 rpm
